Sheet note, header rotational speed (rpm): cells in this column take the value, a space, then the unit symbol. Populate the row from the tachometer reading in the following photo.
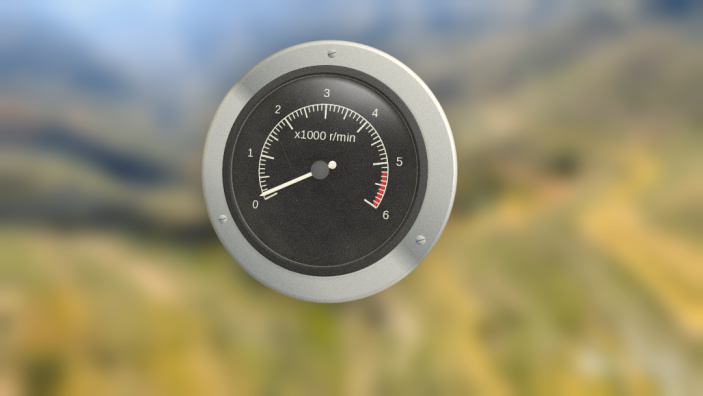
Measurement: 100 rpm
